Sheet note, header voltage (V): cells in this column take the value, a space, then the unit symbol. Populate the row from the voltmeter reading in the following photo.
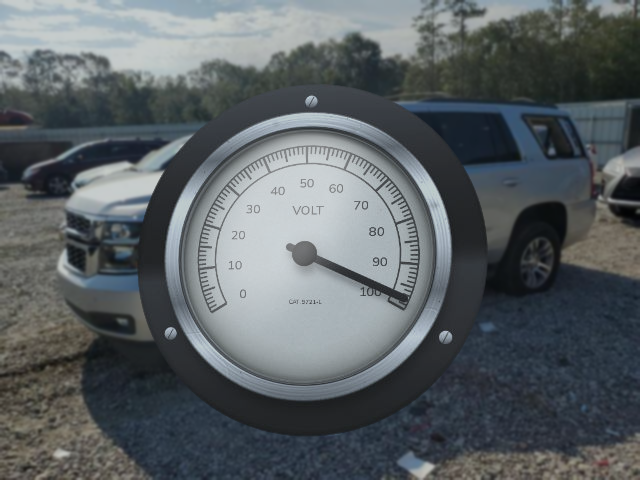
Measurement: 98 V
